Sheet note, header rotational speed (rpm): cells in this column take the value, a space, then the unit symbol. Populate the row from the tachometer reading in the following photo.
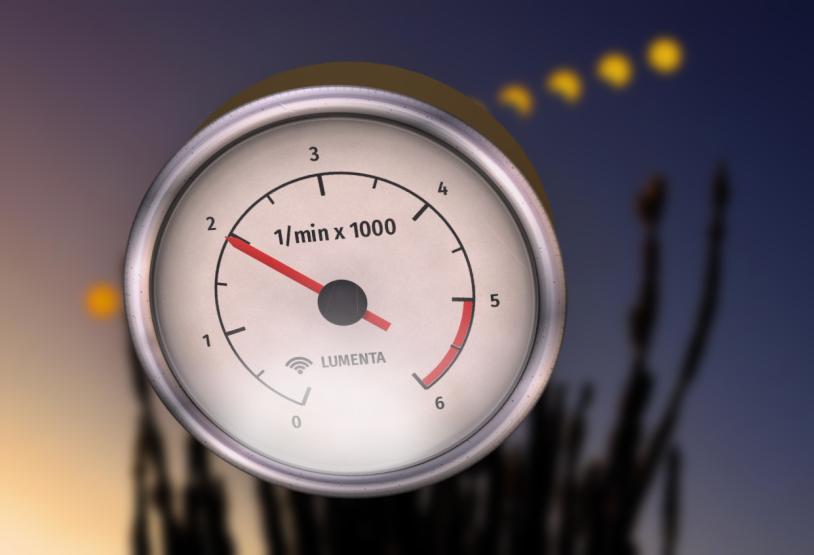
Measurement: 2000 rpm
